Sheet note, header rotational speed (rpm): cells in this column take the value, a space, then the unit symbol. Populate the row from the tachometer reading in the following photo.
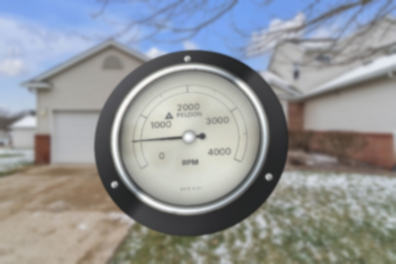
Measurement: 500 rpm
